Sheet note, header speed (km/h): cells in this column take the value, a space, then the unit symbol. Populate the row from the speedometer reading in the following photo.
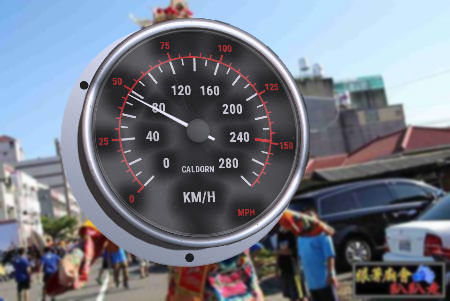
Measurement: 75 km/h
